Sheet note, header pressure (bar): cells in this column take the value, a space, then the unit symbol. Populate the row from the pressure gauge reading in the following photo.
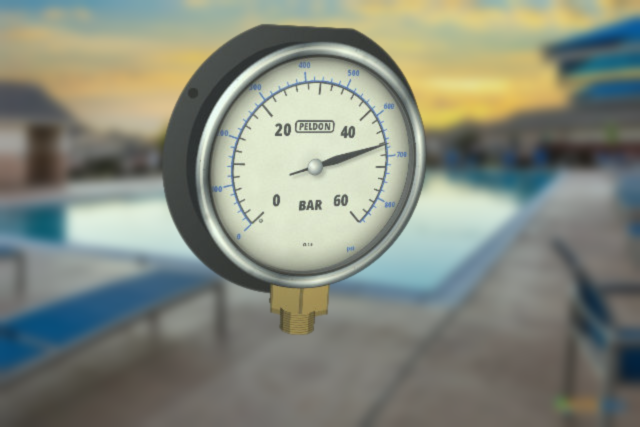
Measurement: 46 bar
